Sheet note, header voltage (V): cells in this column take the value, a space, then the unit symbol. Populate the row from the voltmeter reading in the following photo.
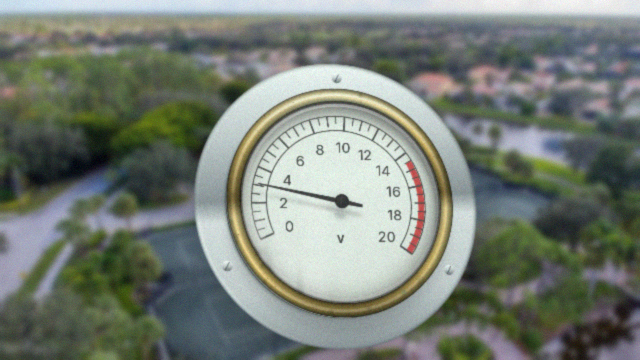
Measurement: 3 V
